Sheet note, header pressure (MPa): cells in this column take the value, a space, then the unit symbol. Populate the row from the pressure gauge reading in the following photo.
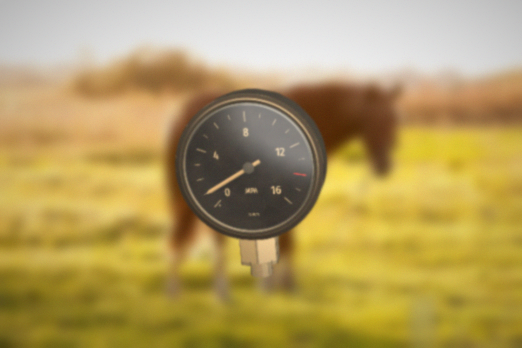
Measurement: 1 MPa
